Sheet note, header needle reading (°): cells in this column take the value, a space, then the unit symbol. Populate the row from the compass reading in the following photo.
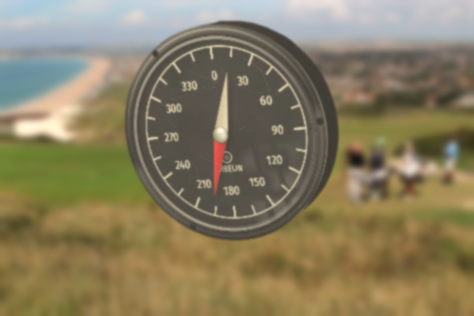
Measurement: 195 °
